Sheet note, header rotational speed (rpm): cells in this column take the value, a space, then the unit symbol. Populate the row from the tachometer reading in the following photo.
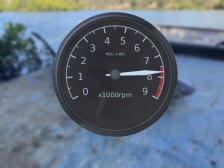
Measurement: 7750 rpm
